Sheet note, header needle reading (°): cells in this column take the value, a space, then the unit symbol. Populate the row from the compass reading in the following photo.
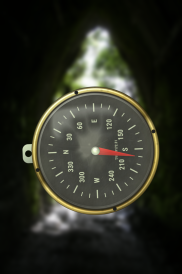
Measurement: 190 °
